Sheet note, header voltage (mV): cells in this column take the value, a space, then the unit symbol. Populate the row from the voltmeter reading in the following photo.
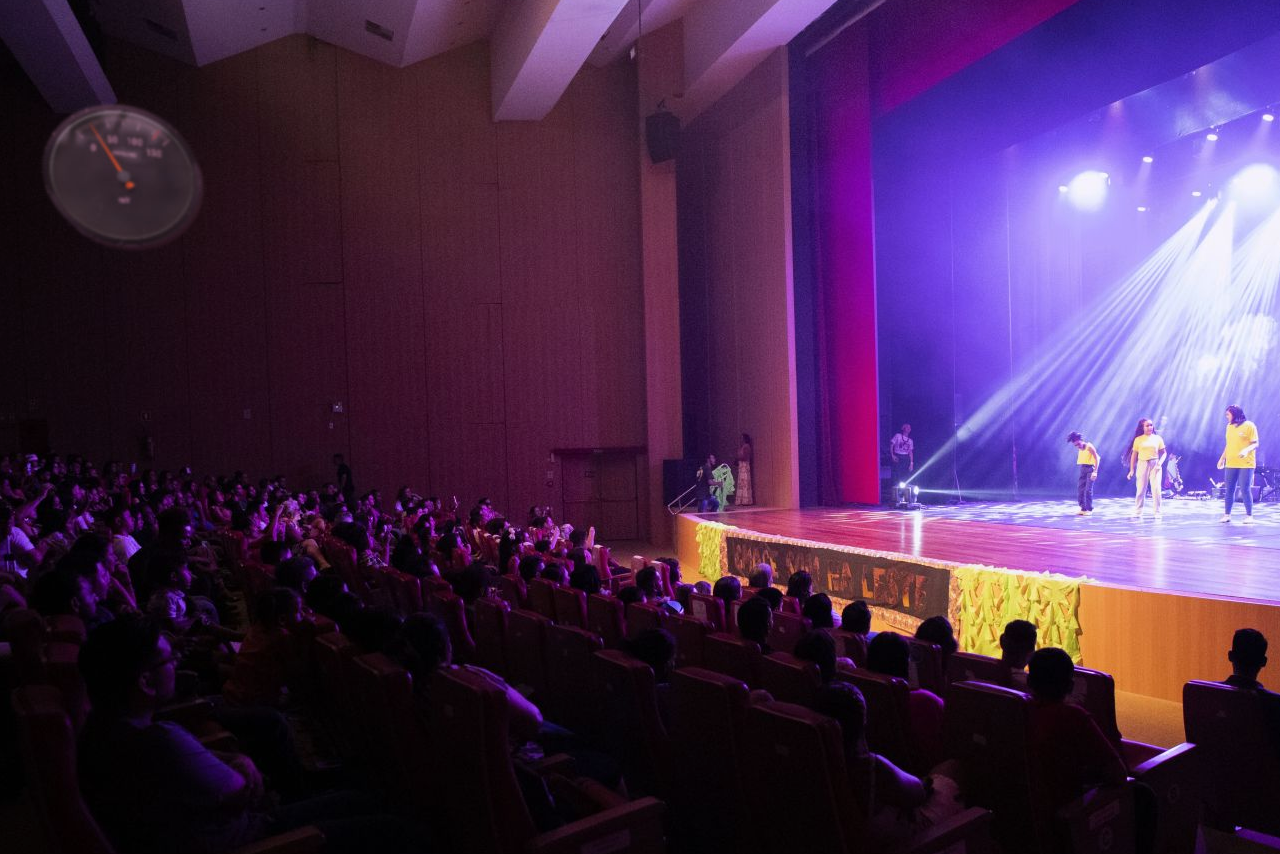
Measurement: 25 mV
